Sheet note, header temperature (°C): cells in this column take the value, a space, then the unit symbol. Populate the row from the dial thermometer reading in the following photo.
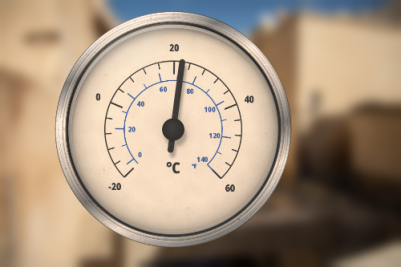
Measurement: 22 °C
